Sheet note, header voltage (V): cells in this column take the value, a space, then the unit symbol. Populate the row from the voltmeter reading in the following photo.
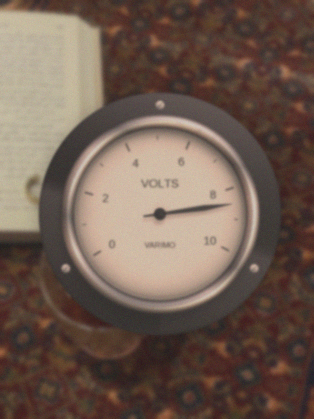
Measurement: 8.5 V
